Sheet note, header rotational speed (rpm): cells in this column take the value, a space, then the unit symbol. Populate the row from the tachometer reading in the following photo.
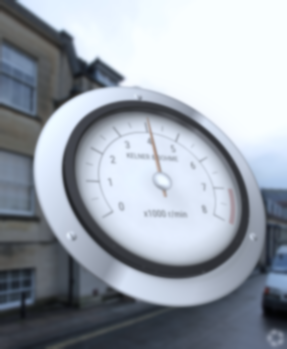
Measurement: 4000 rpm
